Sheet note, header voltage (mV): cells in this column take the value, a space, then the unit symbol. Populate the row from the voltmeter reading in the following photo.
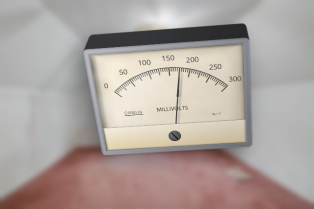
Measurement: 175 mV
